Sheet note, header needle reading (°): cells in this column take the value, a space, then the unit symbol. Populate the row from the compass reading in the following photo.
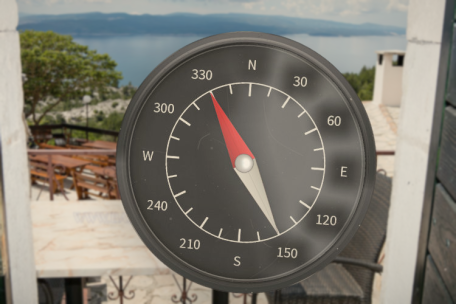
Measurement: 330 °
